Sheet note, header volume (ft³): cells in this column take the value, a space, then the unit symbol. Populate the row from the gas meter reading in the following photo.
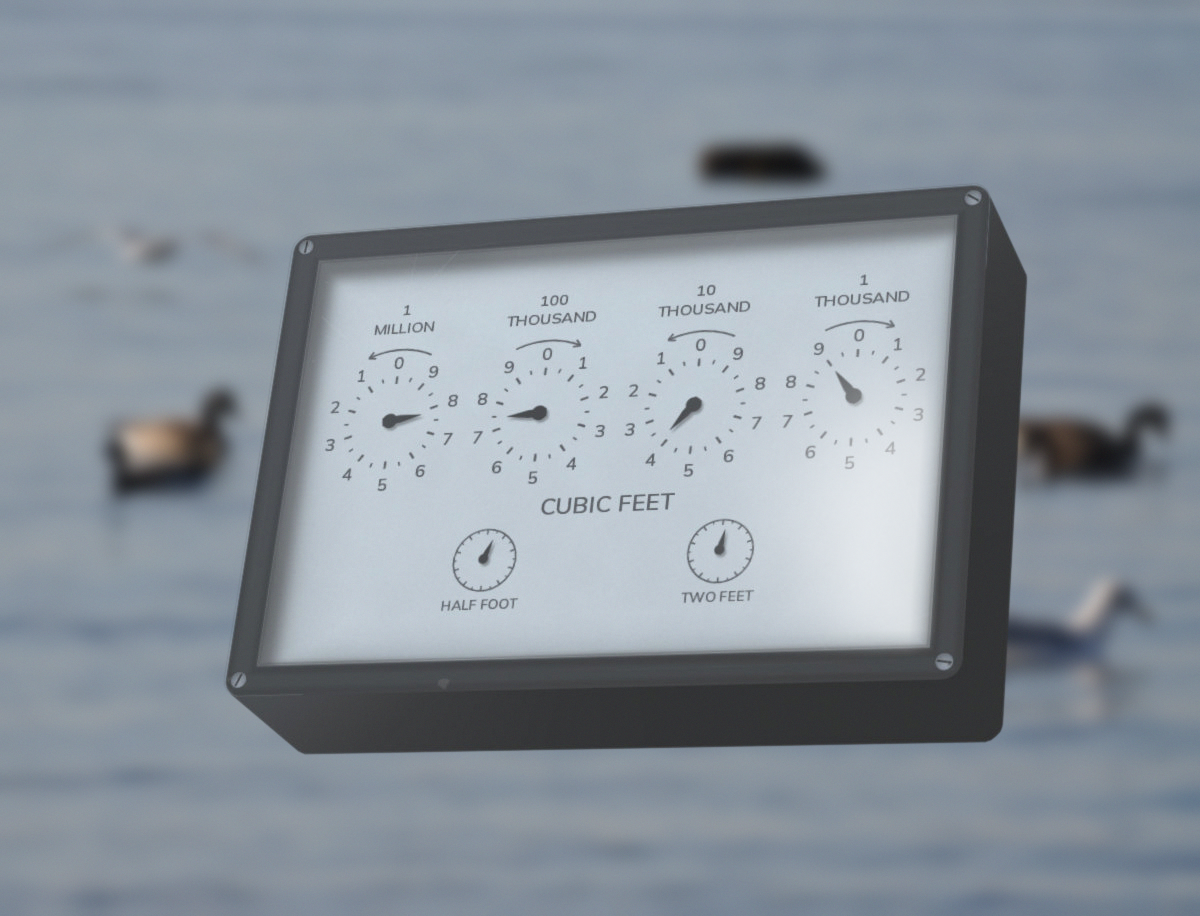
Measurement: 773900 ft³
